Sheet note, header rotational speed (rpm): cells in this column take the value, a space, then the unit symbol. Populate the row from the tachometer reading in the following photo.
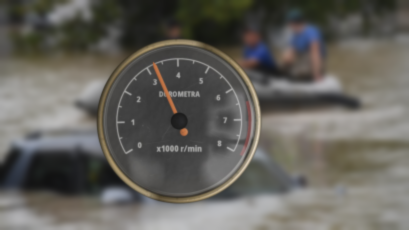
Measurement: 3250 rpm
